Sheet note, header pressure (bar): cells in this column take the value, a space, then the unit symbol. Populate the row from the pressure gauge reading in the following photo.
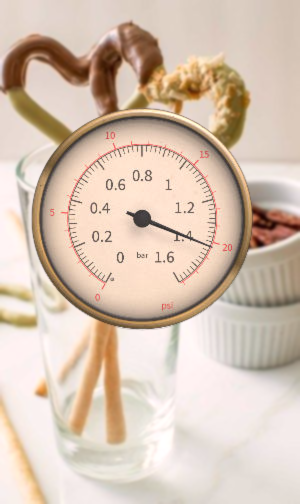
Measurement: 1.4 bar
